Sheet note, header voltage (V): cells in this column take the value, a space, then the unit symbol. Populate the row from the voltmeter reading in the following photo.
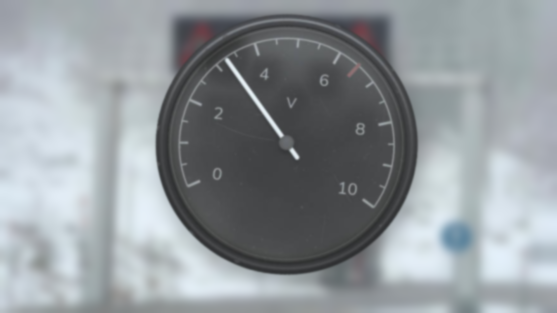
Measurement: 3.25 V
